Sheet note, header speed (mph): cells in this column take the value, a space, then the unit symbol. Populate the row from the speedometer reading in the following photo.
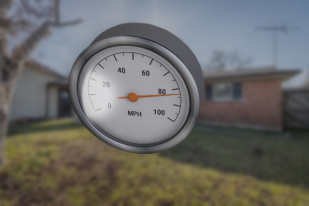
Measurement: 82.5 mph
